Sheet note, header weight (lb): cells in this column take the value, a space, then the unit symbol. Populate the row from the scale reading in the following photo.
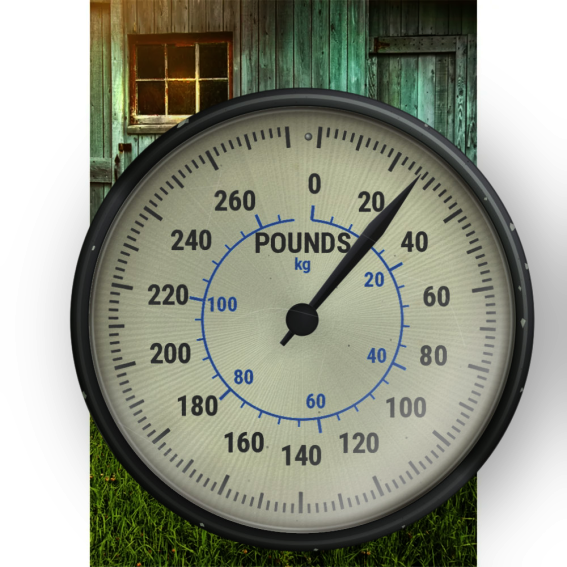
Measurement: 27 lb
